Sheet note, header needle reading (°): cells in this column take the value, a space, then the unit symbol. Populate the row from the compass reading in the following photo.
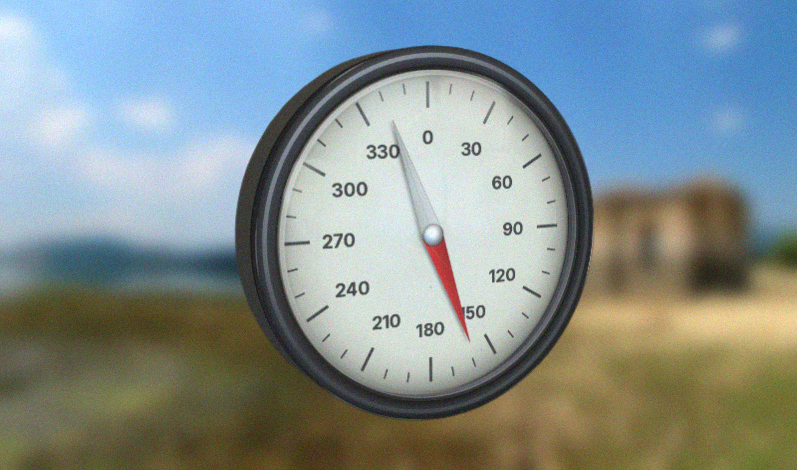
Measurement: 160 °
